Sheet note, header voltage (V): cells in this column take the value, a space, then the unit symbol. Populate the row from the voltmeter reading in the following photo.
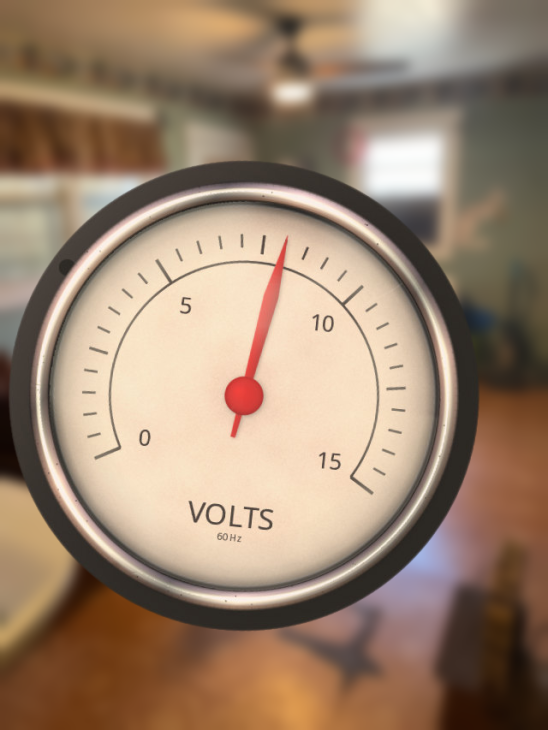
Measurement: 8 V
